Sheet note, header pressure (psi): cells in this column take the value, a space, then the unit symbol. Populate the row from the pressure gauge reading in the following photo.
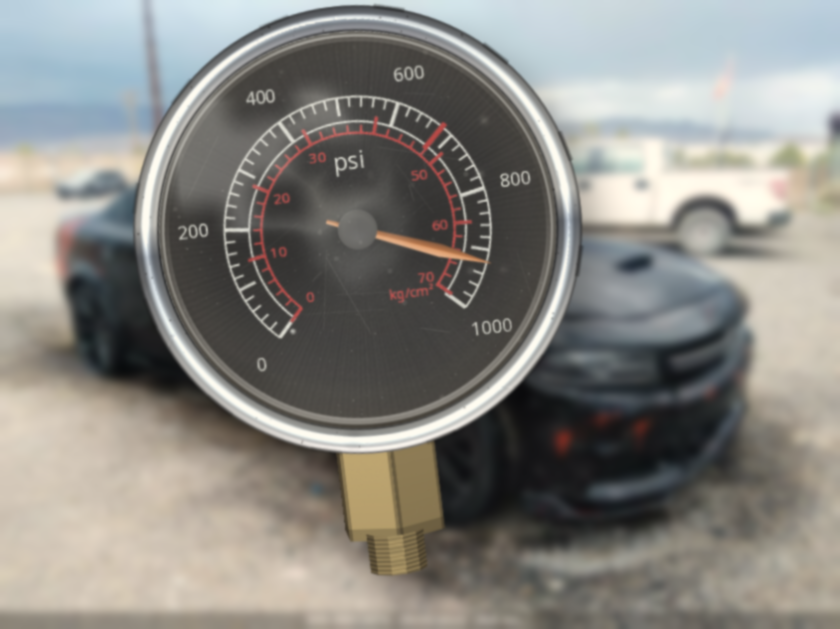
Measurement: 920 psi
